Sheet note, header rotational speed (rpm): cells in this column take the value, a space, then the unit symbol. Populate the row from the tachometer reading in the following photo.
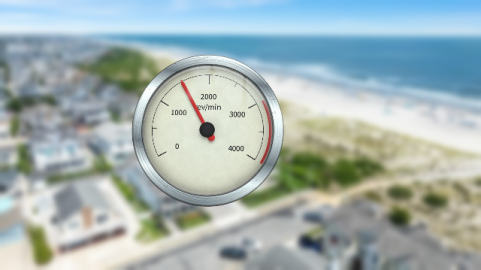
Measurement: 1500 rpm
